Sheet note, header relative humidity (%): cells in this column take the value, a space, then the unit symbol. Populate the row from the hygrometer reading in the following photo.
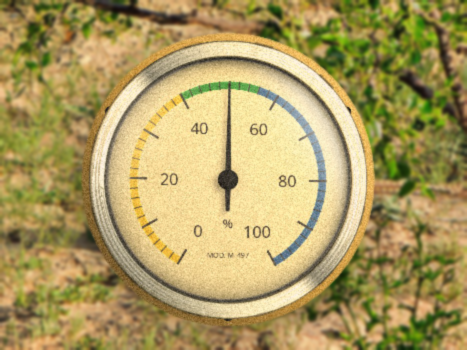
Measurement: 50 %
